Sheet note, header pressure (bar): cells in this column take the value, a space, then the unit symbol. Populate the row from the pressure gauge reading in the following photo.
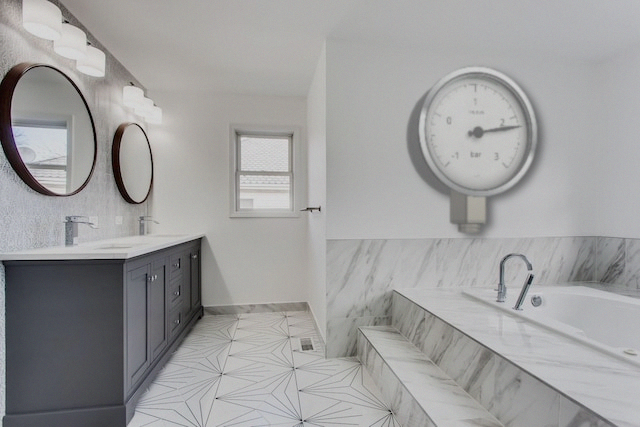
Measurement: 2.2 bar
